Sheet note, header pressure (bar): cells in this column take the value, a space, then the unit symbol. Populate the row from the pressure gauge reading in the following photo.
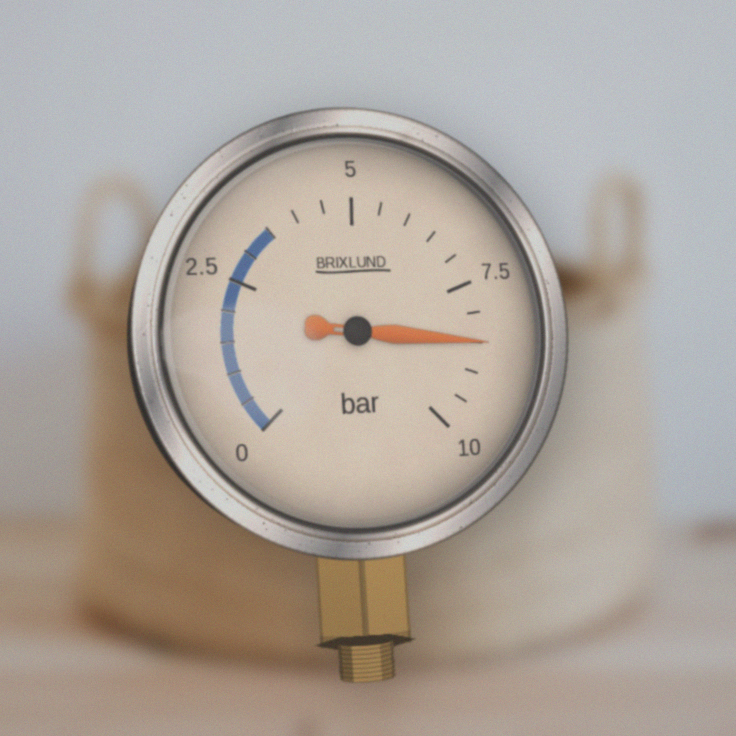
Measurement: 8.5 bar
